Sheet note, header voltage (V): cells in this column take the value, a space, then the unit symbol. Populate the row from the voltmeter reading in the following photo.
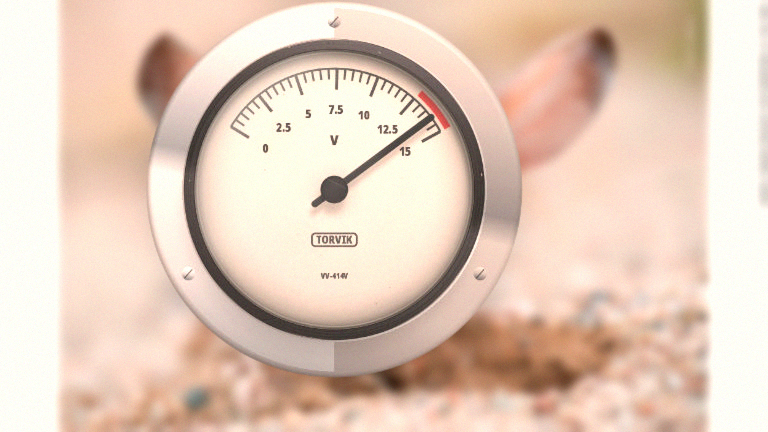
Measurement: 14 V
